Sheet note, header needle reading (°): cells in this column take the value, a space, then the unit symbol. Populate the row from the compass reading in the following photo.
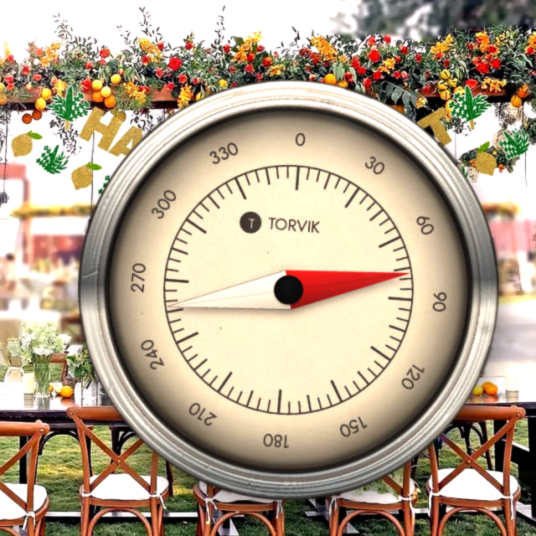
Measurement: 77.5 °
